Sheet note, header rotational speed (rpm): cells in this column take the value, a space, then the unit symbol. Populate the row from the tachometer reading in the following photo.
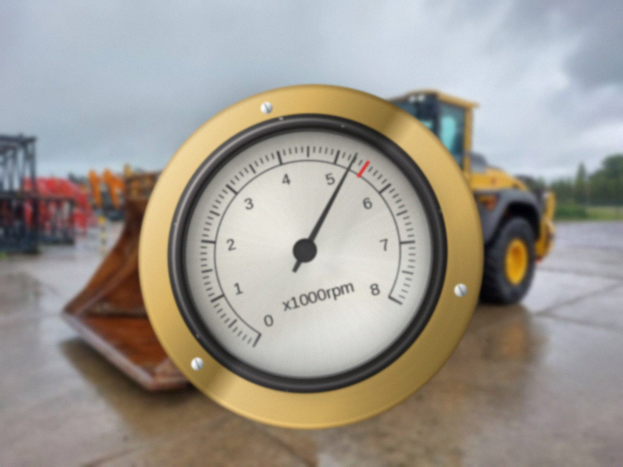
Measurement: 5300 rpm
